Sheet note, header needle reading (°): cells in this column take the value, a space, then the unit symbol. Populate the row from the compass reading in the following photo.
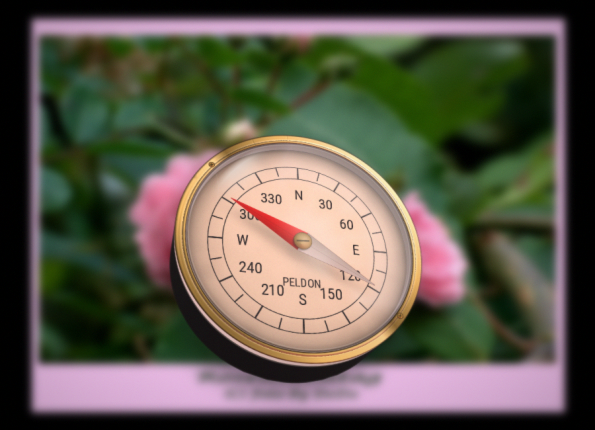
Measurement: 300 °
